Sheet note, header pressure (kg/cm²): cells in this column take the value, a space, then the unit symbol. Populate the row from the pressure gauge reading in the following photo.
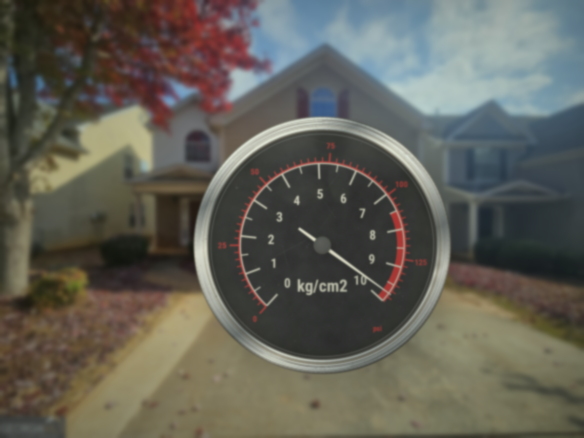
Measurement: 9.75 kg/cm²
